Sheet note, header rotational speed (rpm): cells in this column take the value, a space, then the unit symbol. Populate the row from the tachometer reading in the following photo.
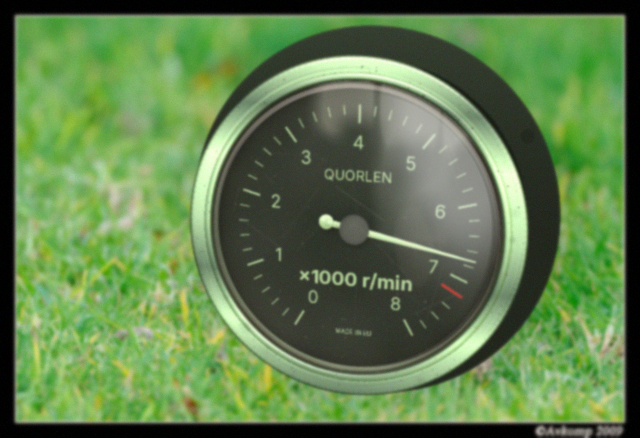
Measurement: 6700 rpm
